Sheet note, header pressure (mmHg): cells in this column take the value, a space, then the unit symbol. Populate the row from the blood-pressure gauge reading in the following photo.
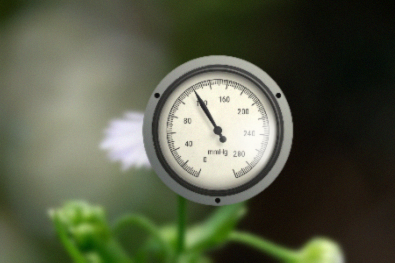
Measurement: 120 mmHg
